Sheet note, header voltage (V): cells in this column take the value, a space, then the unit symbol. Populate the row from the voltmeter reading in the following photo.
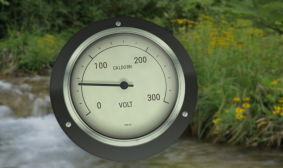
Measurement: 50 V
